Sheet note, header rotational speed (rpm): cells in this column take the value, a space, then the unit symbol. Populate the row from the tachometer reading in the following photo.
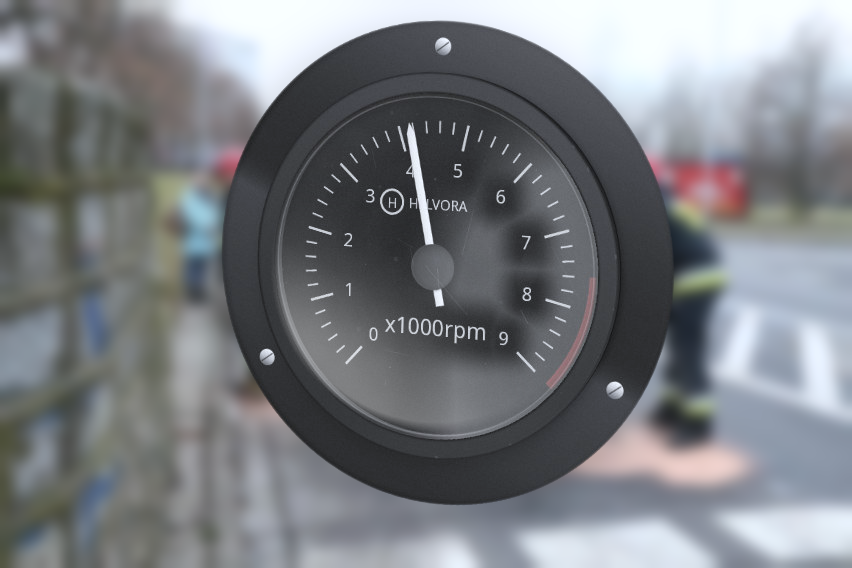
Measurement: 4200 rpm
